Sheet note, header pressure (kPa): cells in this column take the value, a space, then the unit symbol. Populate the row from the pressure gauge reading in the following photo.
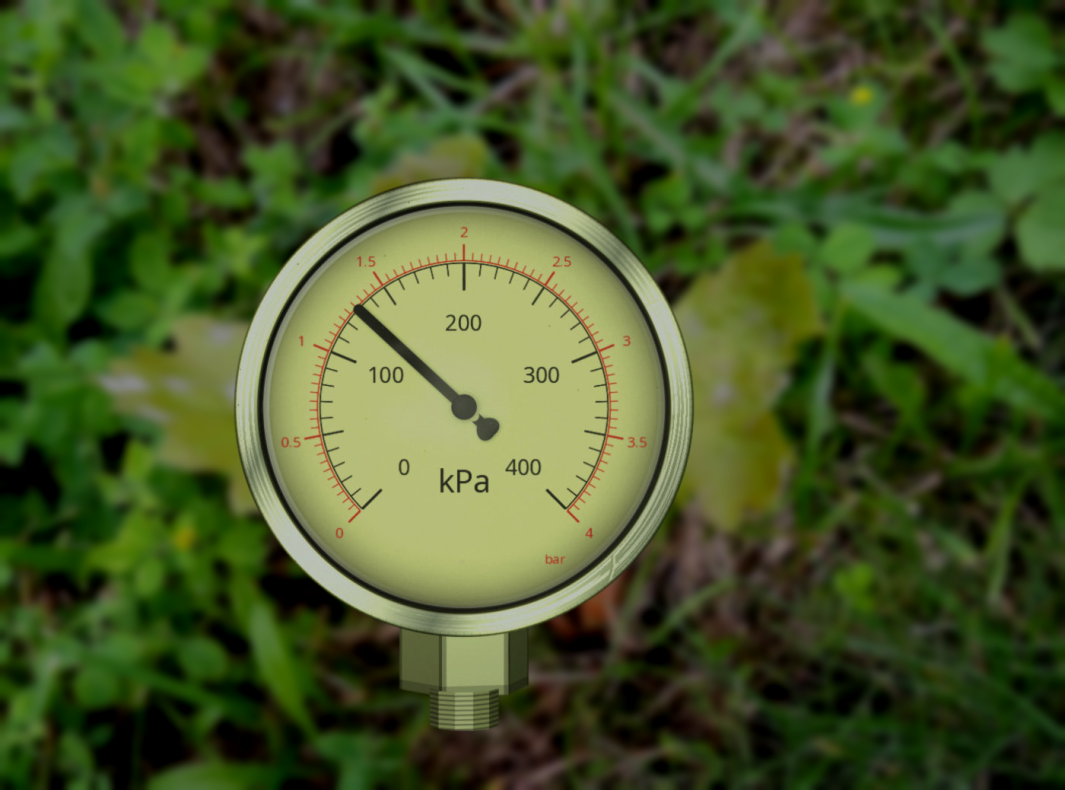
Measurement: 130 kPa
